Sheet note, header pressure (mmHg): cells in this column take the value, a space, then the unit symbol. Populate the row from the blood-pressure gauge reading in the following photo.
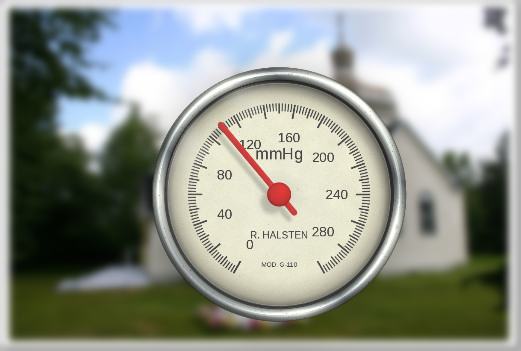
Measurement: 110 mmHg
